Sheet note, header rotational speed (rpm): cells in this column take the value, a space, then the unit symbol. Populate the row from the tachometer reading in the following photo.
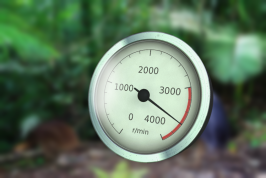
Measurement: 3600 rpm
